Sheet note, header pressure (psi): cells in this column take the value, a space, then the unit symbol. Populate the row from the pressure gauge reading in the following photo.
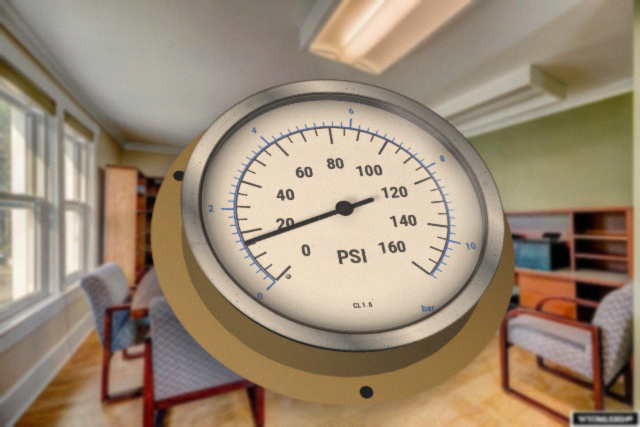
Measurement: 15 psi
